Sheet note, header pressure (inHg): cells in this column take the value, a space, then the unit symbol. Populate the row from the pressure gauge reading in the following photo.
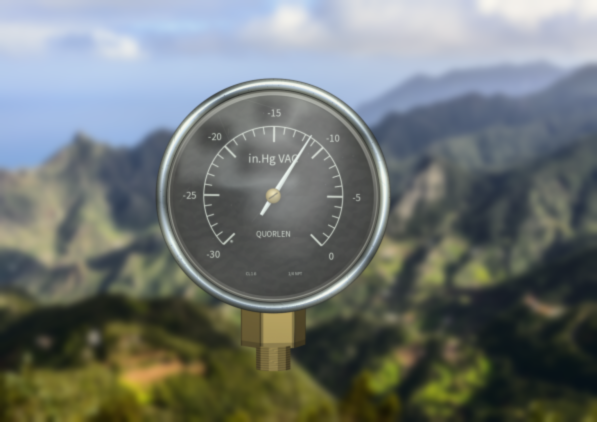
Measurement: -11.5 inHg
